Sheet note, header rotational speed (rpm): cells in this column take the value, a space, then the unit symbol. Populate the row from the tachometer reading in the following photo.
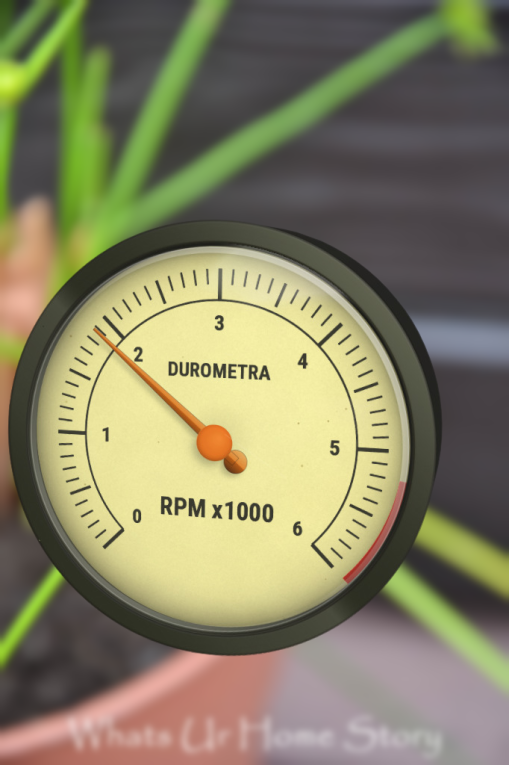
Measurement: 1900 rpm
